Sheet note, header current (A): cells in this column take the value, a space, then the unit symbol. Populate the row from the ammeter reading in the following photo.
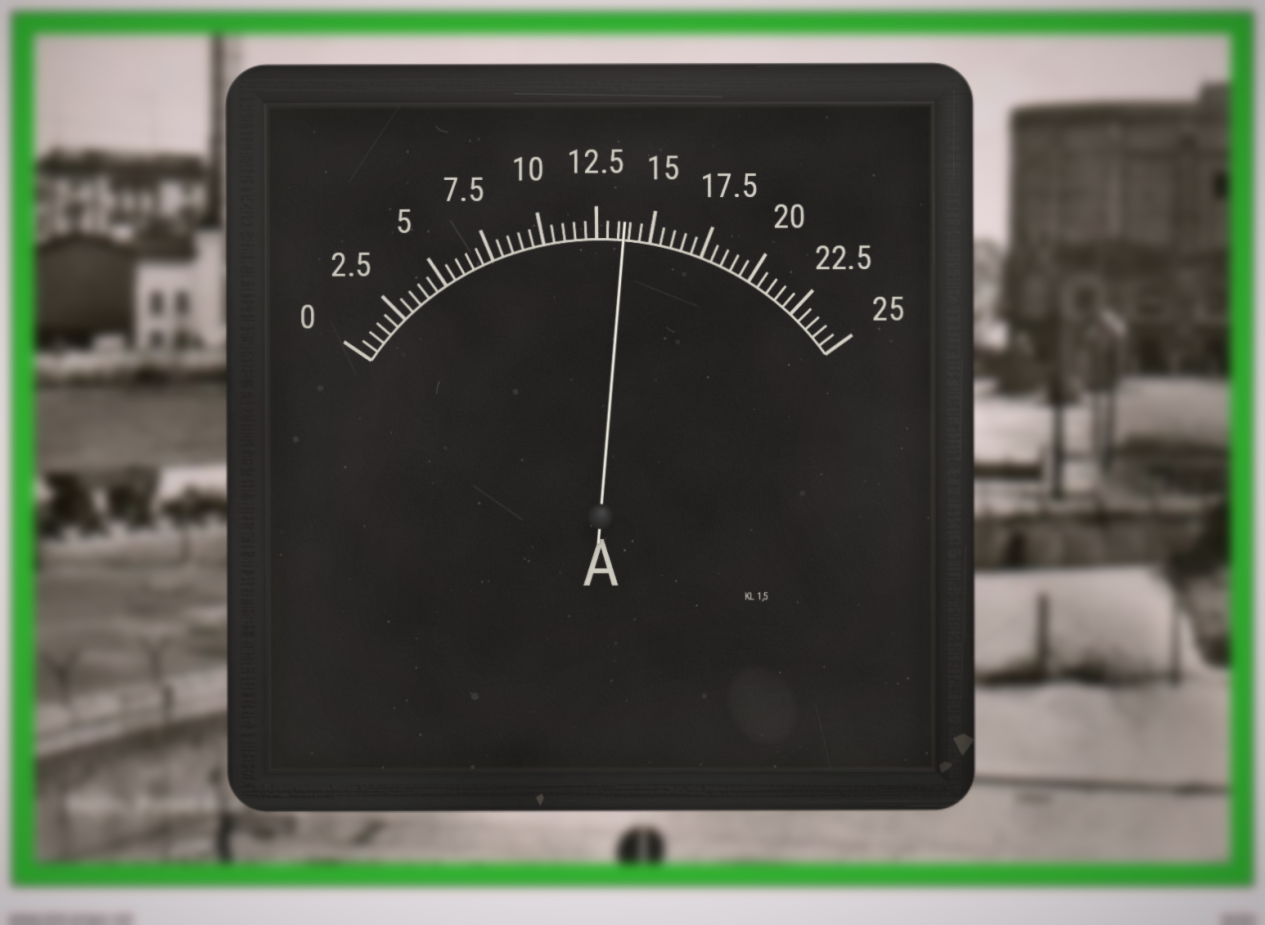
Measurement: 13.75 A
